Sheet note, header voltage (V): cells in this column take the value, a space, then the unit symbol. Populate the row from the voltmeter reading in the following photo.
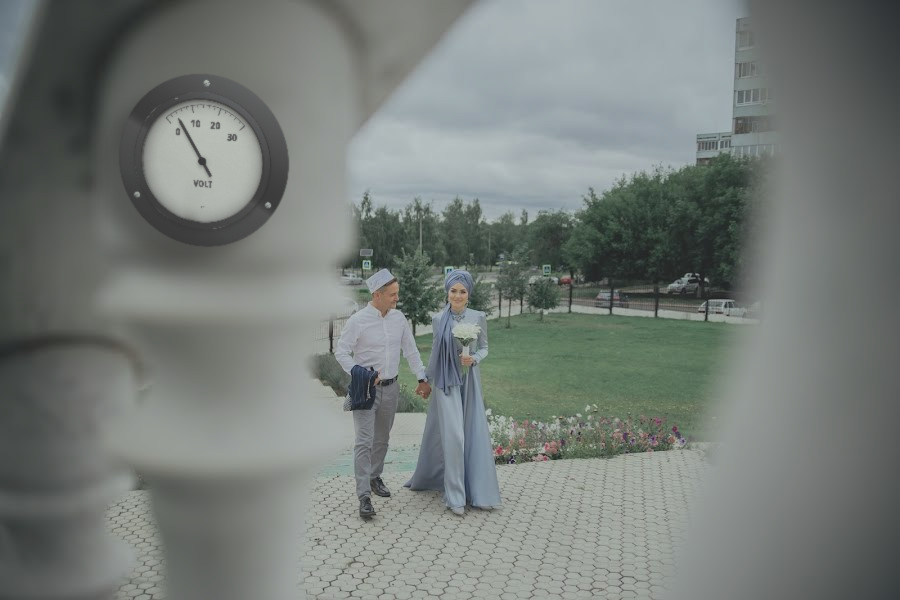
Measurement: 4 V
